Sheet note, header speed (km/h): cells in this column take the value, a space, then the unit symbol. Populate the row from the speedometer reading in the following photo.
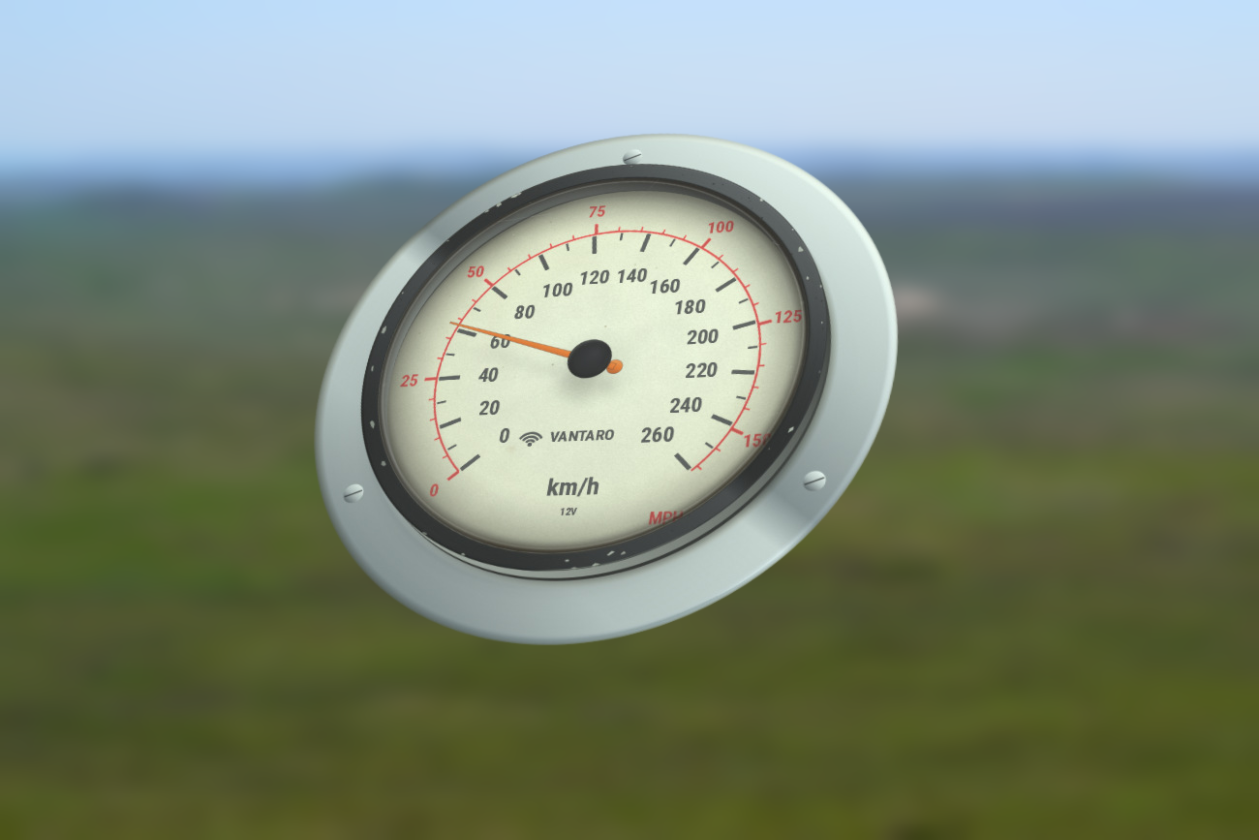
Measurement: 60 km/h
